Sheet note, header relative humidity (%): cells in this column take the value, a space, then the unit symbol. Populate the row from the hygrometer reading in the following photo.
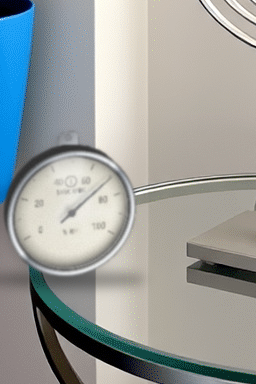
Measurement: 70 %
